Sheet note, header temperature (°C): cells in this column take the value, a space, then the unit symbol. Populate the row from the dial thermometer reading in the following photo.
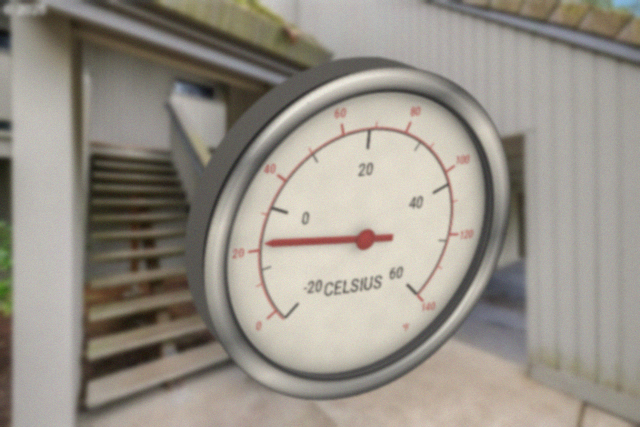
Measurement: -5 °C
